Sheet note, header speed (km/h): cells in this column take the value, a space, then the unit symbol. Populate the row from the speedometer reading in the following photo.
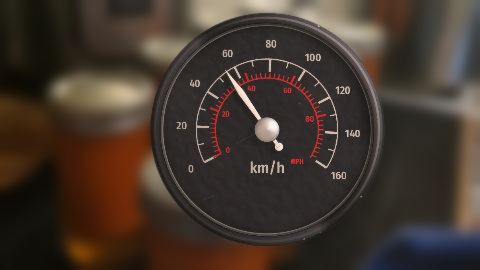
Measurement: 55 km/h
